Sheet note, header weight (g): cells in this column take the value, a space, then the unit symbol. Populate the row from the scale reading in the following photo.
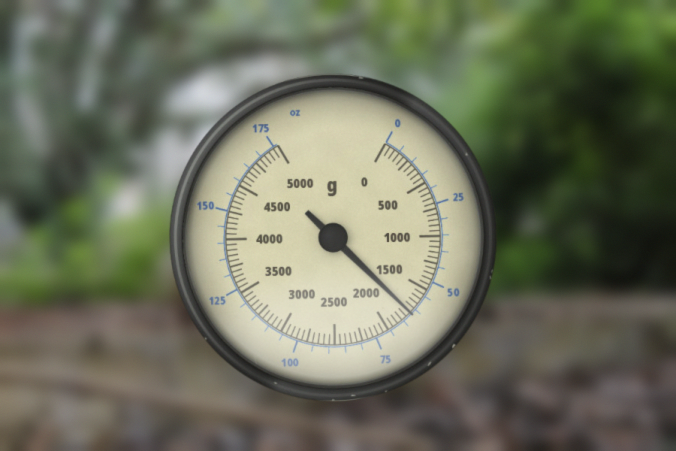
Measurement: 1750 g
